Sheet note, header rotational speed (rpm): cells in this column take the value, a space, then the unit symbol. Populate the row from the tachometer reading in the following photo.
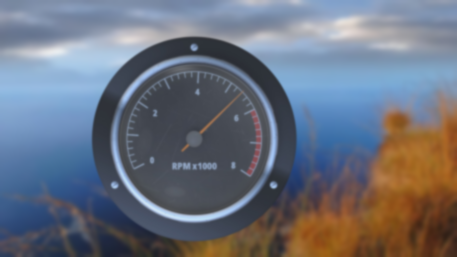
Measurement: 5400 rpm
